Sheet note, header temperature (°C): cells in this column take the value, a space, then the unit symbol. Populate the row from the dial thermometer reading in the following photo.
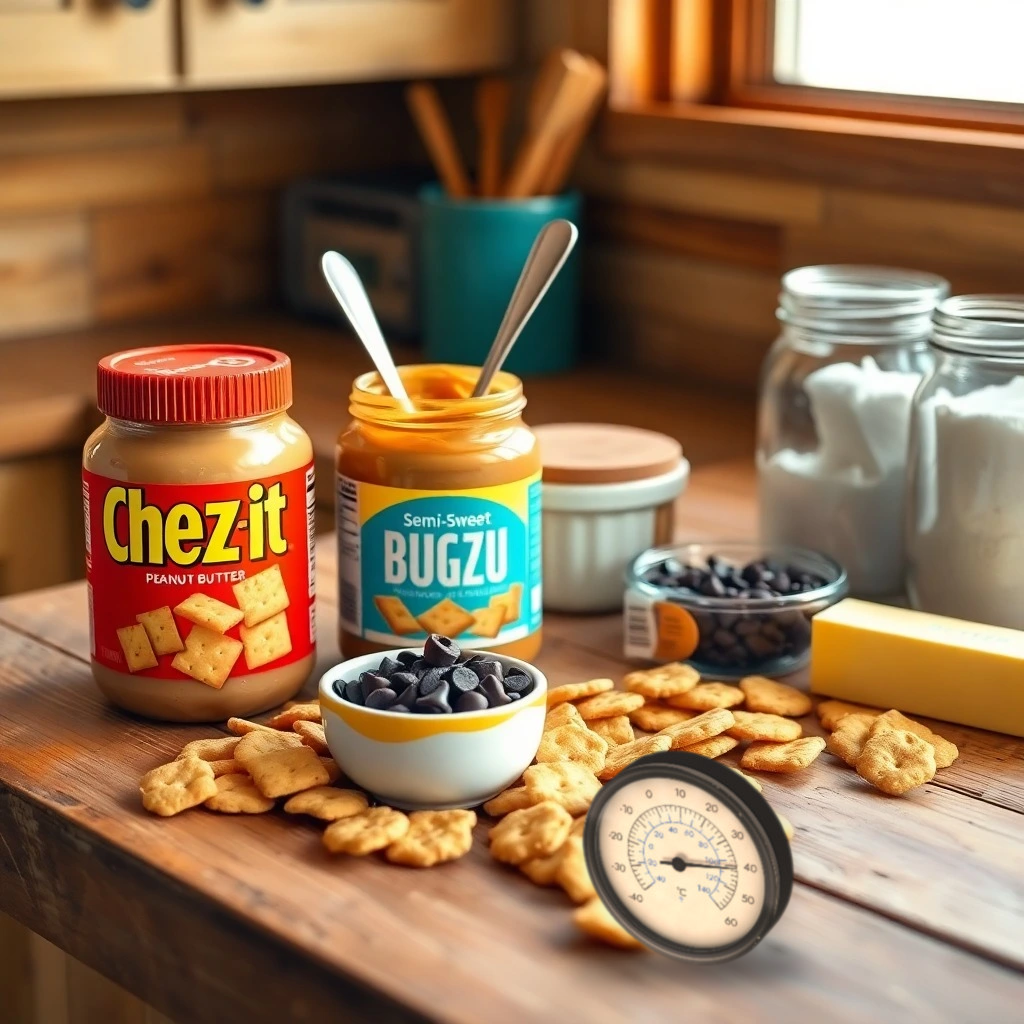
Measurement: 40 °C
